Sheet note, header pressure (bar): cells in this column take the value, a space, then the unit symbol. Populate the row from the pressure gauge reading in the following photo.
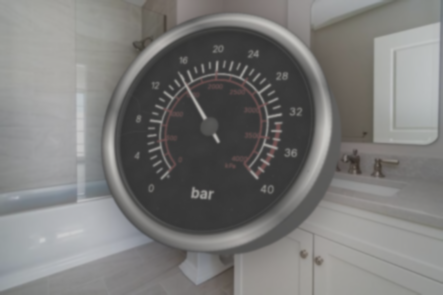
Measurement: 15 bar
